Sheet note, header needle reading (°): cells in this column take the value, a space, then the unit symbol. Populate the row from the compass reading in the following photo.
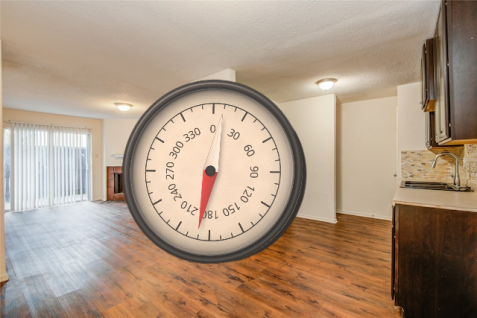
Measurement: 190 °
